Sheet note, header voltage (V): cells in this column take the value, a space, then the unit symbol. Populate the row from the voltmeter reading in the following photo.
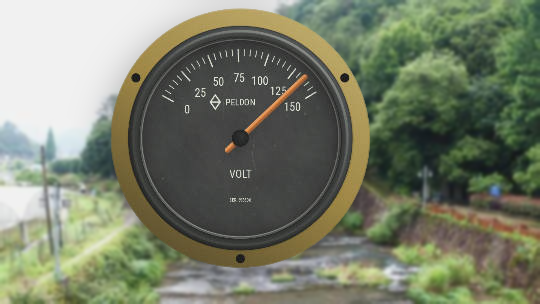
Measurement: 135 V
